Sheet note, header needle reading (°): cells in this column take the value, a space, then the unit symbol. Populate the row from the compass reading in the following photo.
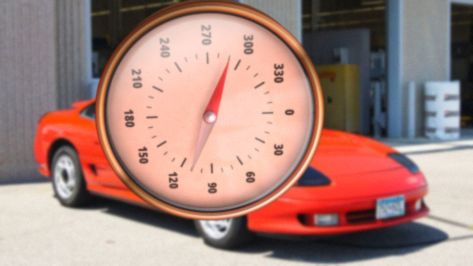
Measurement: 290 °
